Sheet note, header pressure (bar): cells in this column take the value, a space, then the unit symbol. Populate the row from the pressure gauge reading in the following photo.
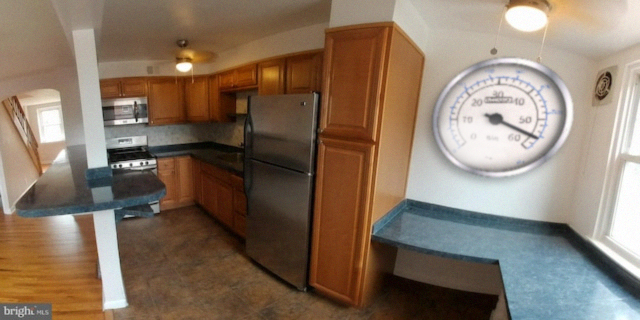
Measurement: 56 bar
